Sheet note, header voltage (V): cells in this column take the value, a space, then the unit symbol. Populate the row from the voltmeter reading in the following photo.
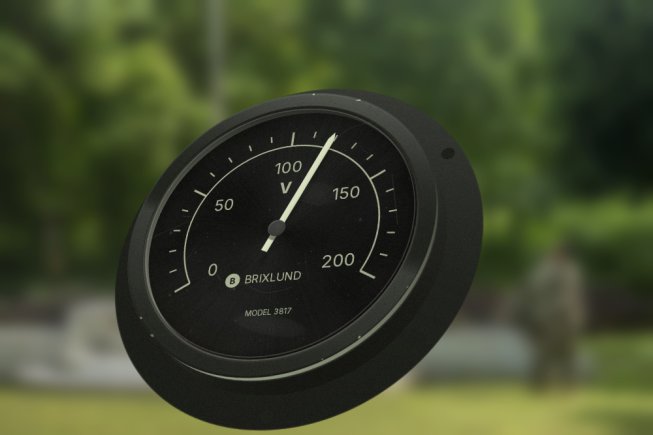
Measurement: 120 V
